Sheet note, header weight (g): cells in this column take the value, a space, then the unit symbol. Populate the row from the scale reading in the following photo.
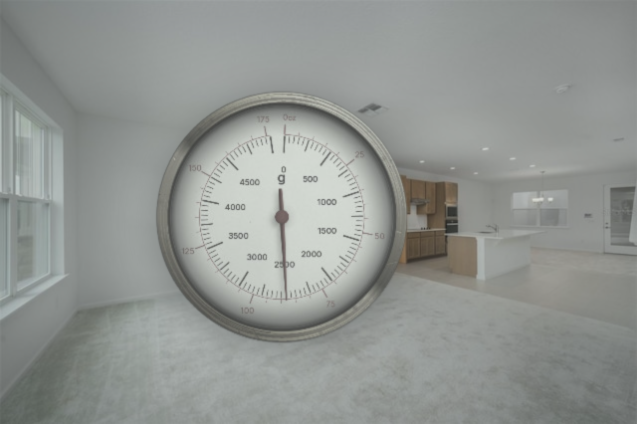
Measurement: 2500 g
